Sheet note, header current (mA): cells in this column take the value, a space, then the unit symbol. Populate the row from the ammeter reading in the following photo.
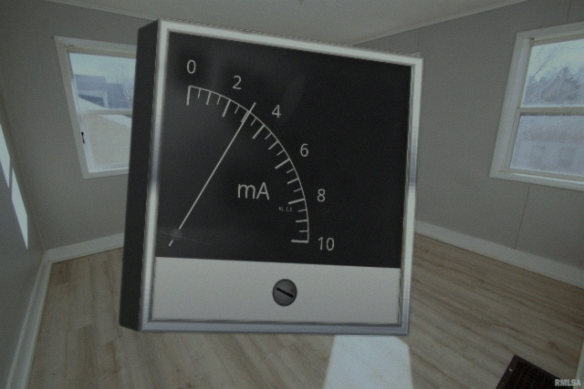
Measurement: 3 mA
